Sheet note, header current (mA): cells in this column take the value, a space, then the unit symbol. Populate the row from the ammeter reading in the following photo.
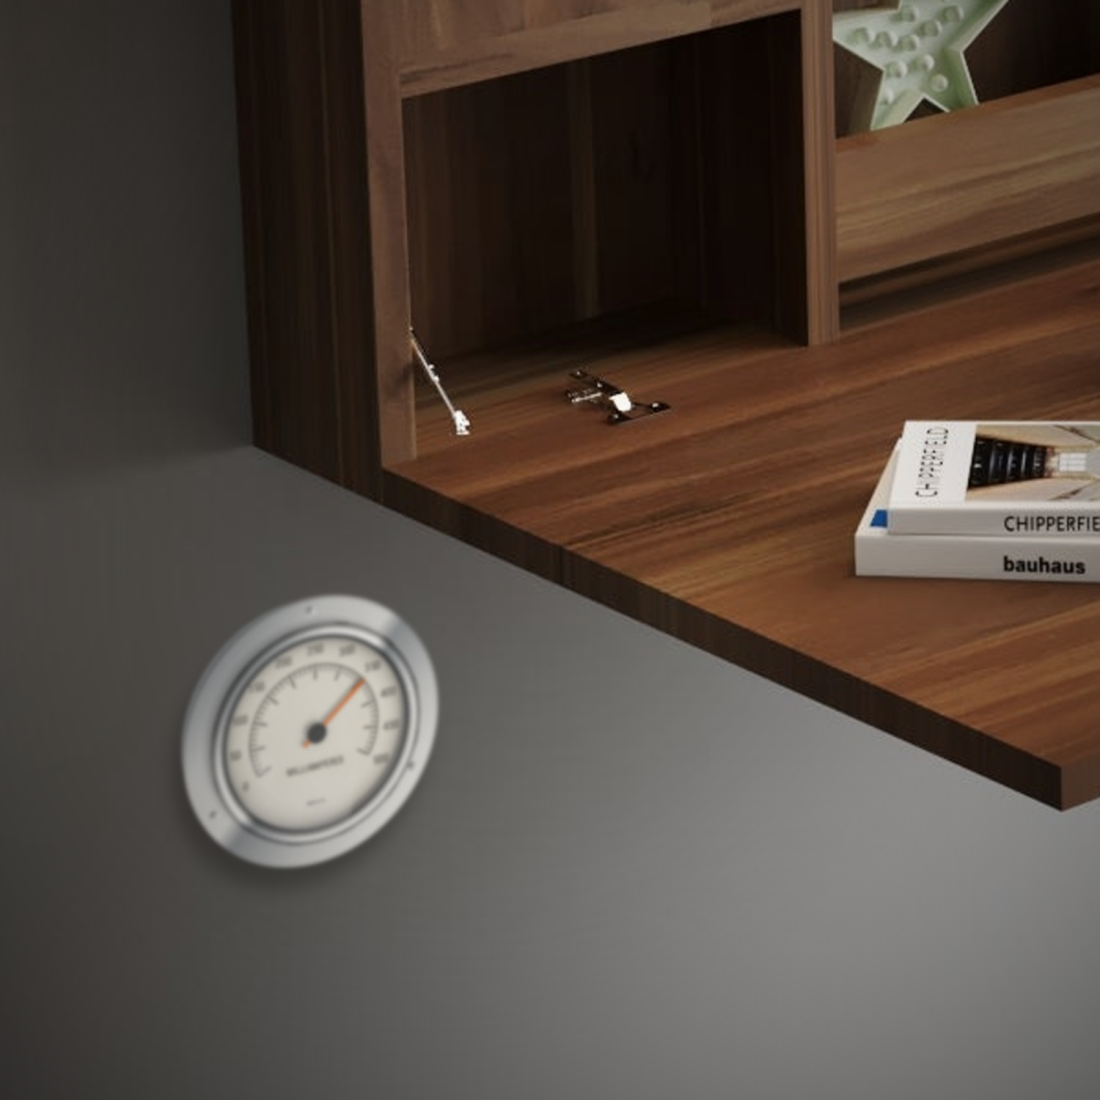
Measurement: 350 mA
